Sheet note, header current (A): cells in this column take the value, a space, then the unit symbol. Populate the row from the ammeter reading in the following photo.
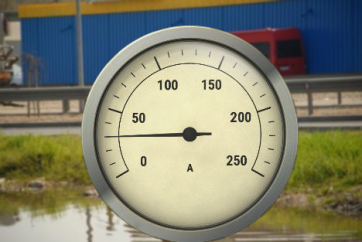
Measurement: 30 A
